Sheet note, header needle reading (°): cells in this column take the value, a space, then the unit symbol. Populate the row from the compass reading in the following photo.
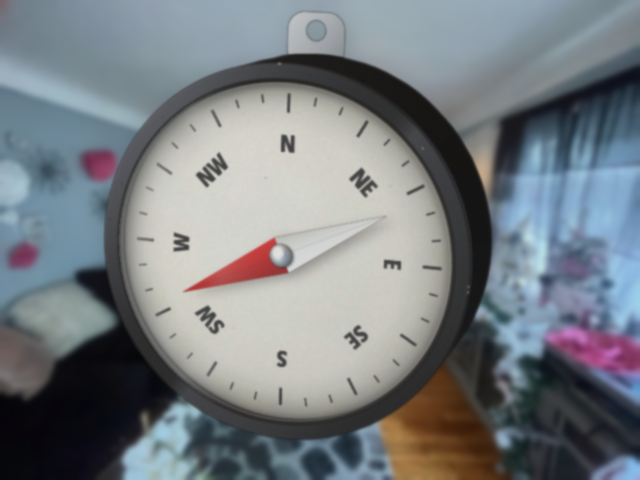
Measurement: 245 °
